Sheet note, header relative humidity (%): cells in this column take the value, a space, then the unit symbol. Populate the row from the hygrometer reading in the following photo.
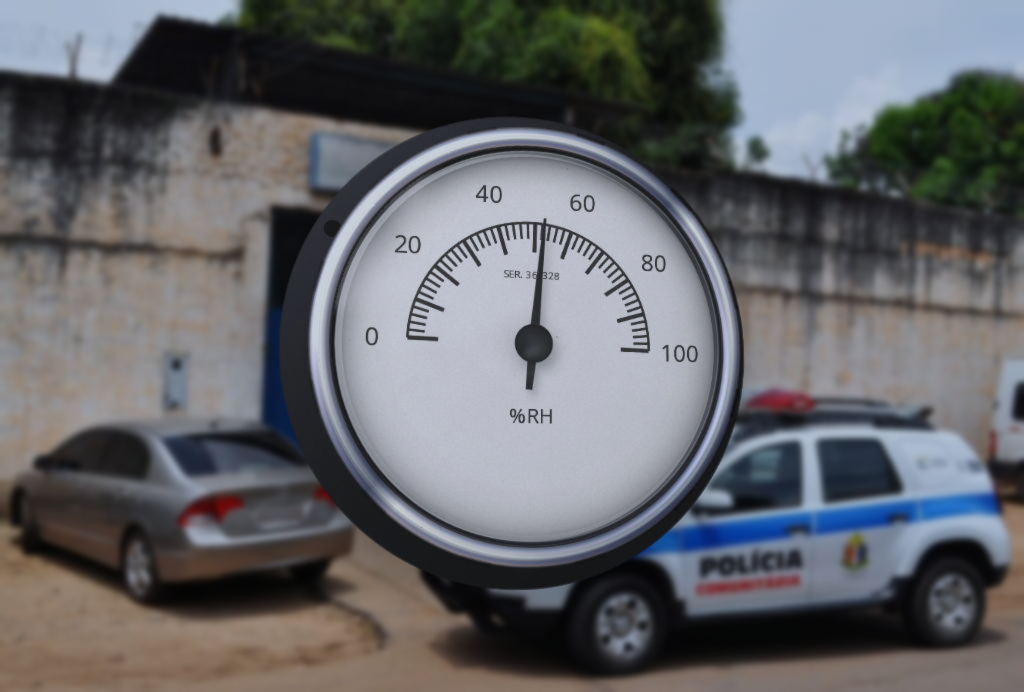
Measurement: 52 %
